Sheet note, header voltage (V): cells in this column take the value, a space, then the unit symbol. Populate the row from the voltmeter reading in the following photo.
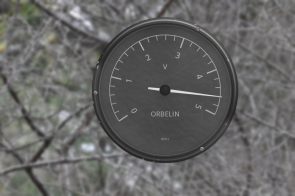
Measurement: 4.6 V
